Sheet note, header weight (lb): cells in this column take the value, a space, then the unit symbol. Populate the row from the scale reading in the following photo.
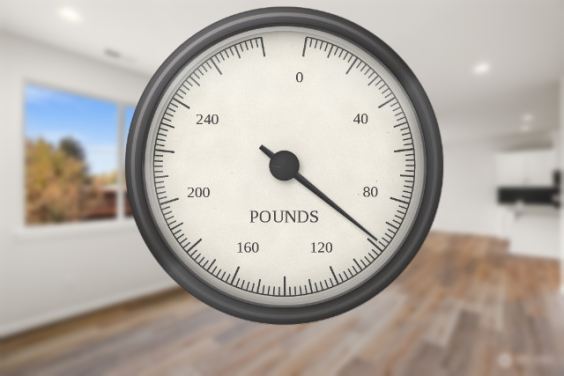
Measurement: 98 lb
